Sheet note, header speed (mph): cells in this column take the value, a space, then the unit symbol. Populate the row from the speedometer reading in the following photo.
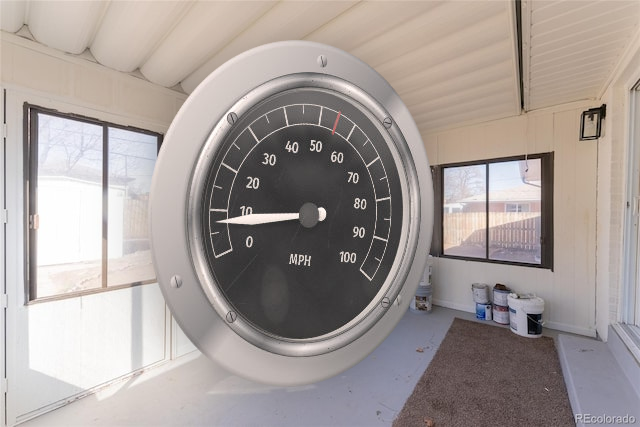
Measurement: 7.5 mph
